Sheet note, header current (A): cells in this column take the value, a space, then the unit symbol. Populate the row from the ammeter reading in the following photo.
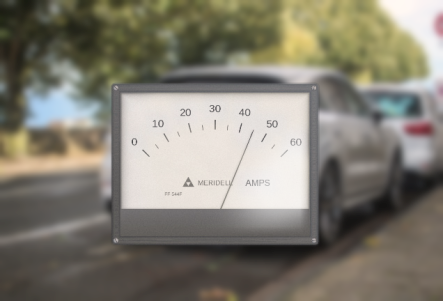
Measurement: 45 A
